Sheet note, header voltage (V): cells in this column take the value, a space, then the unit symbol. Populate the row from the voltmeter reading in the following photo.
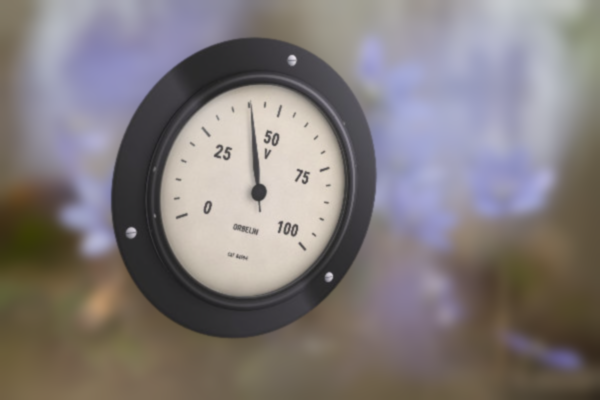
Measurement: 40 V
